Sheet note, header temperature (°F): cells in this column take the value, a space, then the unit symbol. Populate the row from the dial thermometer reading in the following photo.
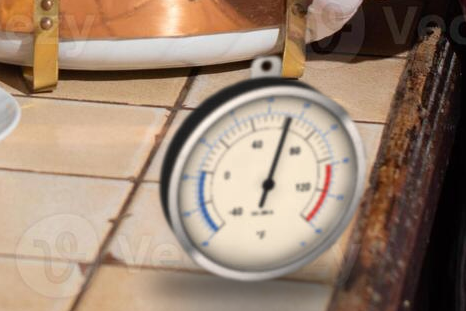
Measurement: 60 °F
